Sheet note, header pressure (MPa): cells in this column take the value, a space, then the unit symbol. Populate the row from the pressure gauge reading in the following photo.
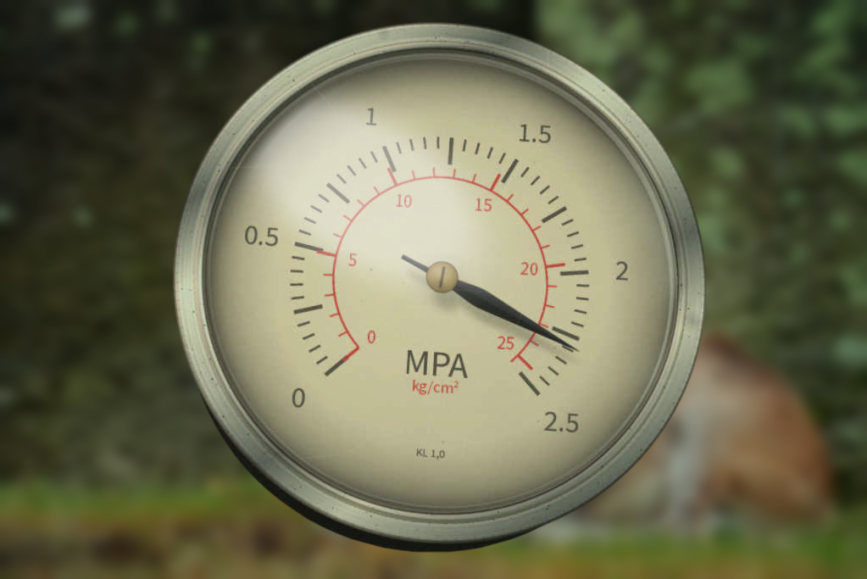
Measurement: 2.3 MPa
